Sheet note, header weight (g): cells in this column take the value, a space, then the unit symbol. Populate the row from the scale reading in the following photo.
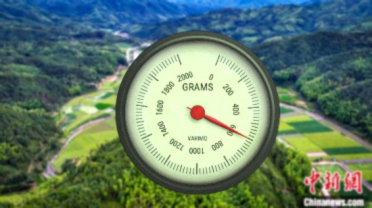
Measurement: 600 g
